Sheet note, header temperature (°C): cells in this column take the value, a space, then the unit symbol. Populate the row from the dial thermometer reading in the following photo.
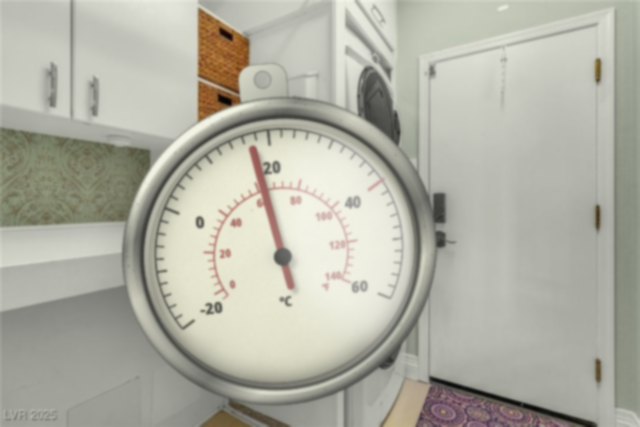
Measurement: 17 °C
